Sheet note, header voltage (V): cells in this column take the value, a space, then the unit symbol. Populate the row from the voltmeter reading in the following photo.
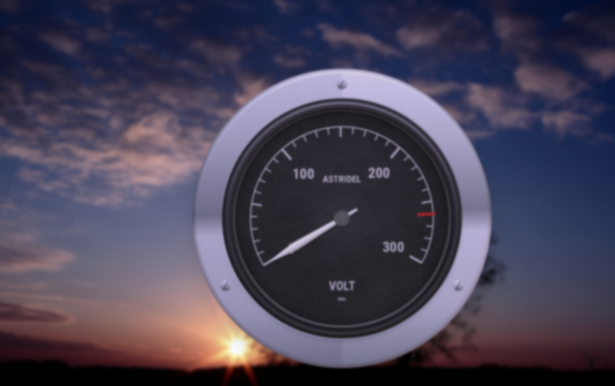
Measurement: 0 V
